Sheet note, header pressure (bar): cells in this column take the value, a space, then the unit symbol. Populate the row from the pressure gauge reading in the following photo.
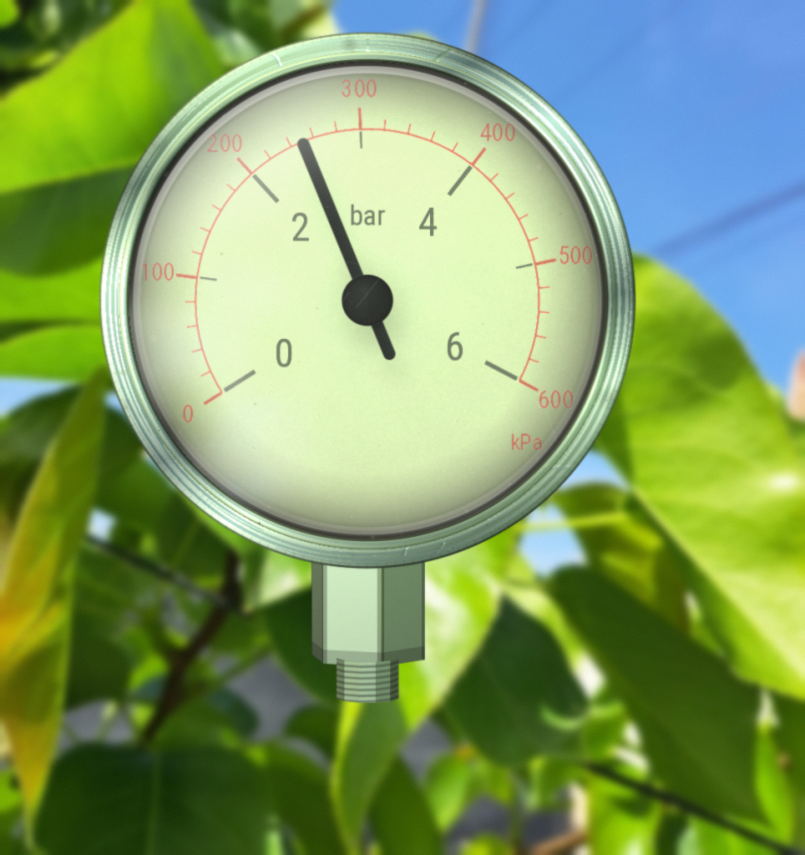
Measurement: 2.5 bar
